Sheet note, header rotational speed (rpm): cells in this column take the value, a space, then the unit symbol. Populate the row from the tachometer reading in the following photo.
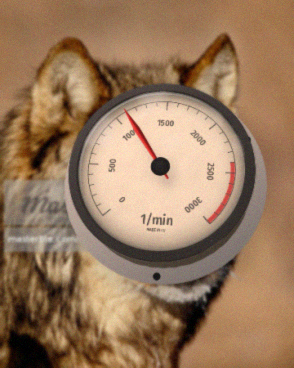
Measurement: 1100 rpm
